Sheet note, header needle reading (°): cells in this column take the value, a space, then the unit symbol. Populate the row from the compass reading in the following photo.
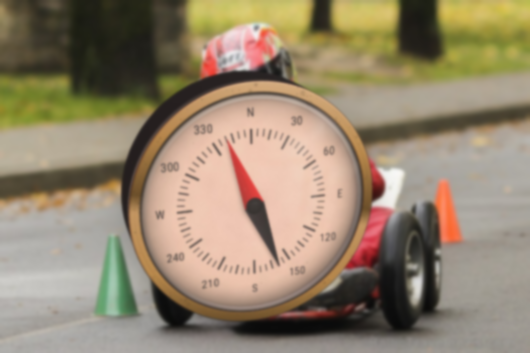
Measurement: 340 °
